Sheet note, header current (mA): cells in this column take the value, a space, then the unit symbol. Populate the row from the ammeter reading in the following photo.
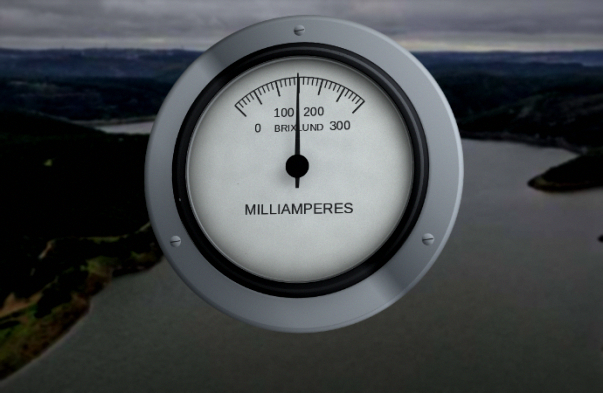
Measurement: 150 mA
